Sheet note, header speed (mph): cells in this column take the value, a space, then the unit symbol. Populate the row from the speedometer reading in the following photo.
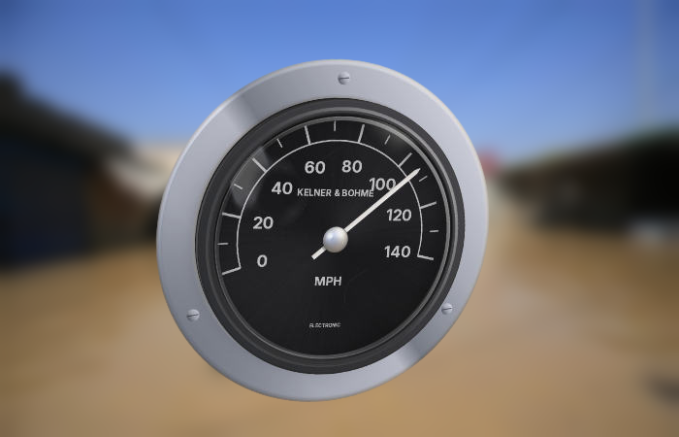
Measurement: 105 mph
